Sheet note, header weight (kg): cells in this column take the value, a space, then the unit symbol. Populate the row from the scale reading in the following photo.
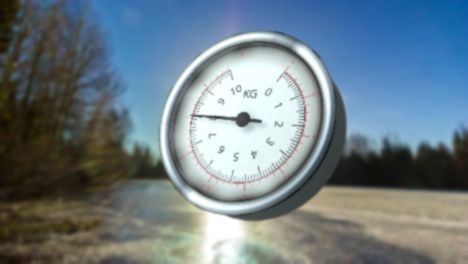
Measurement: 8 kg
